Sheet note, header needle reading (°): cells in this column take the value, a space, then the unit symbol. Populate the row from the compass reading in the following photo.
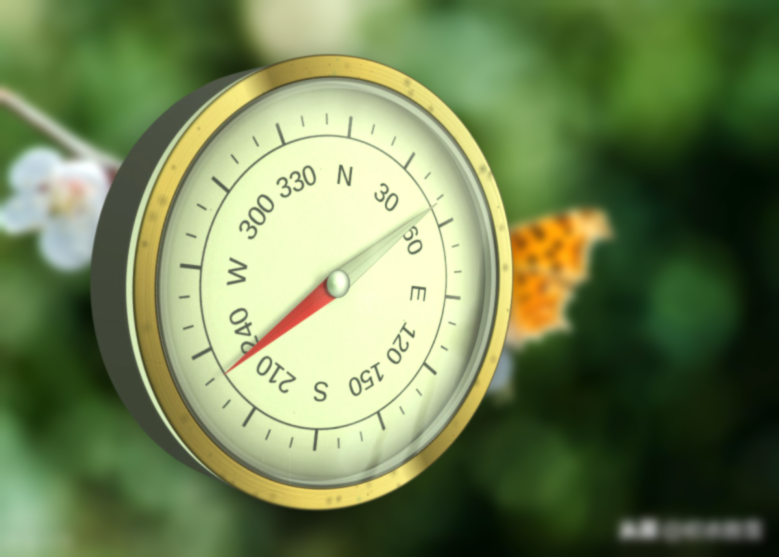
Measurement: 230 °
